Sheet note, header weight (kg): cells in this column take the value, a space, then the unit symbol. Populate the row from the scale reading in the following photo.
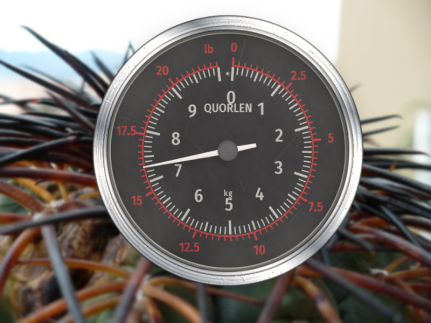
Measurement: 7.3 kg
